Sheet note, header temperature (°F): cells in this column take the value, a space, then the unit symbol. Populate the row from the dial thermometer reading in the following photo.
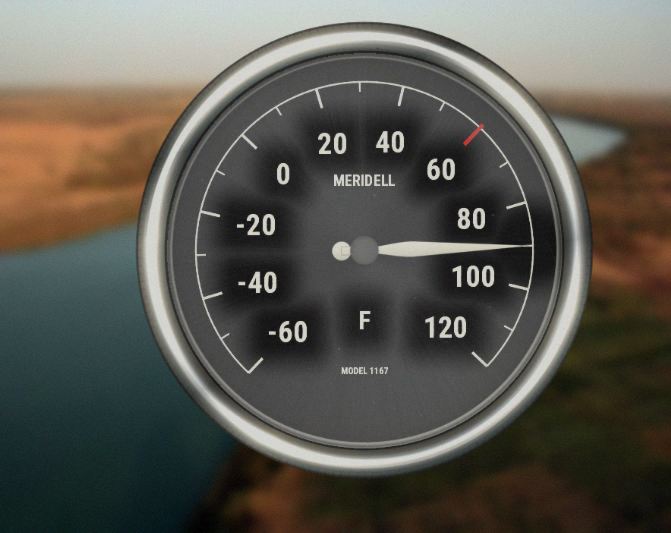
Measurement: 90 °F
